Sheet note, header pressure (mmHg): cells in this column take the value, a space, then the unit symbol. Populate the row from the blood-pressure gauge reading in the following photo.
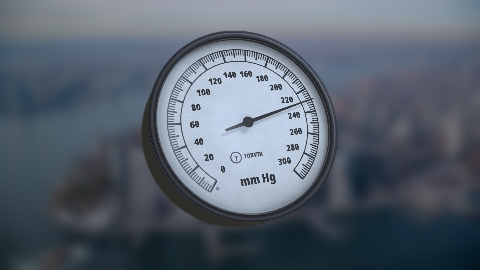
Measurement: 230 mmHg
